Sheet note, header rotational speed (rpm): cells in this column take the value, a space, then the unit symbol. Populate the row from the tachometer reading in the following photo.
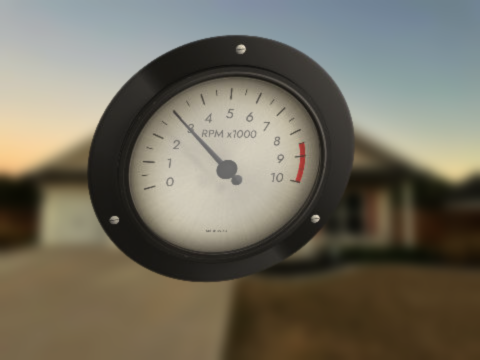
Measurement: 3000 rpm
